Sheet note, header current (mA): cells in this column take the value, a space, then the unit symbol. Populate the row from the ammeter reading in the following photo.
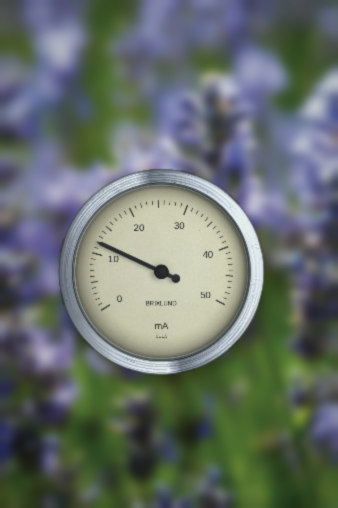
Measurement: 12 mA
